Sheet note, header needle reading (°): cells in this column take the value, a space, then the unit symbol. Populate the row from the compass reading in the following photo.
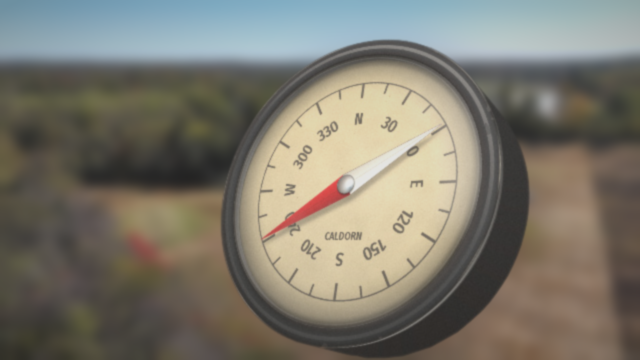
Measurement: 240 °
